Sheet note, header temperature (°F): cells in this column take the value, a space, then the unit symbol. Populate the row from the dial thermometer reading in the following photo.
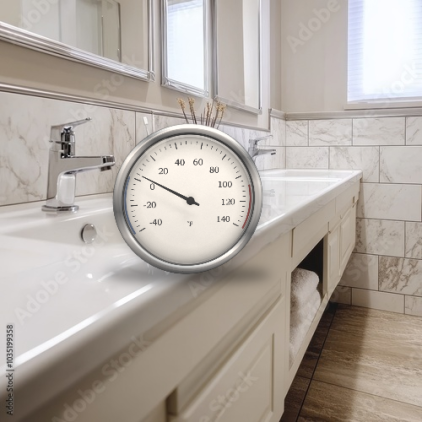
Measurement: 4 °F
